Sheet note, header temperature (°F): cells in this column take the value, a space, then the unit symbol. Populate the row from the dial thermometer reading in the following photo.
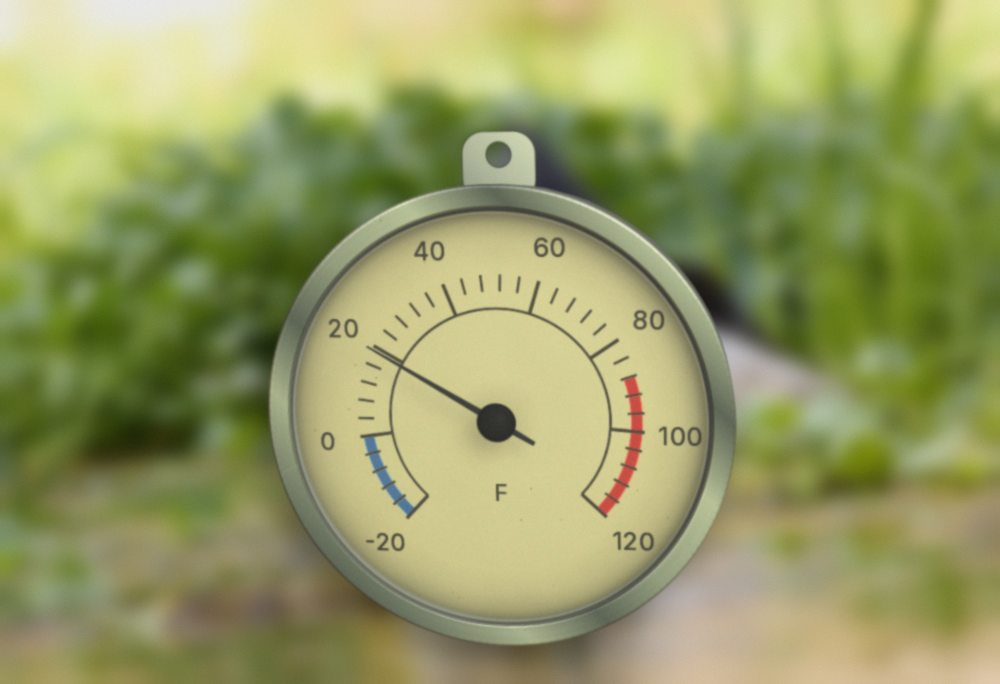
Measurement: 20 °F
